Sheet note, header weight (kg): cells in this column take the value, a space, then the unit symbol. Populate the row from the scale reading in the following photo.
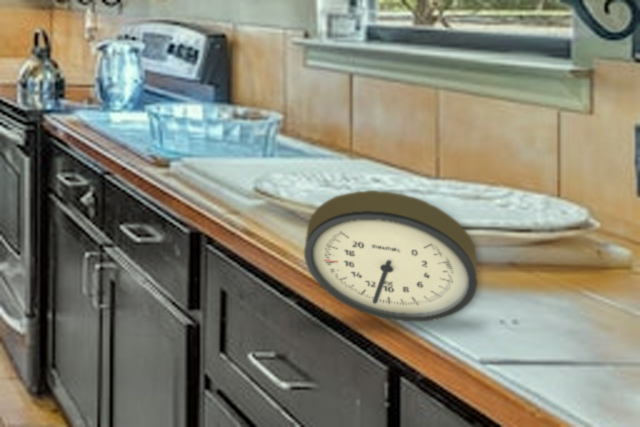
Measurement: 11 kg
